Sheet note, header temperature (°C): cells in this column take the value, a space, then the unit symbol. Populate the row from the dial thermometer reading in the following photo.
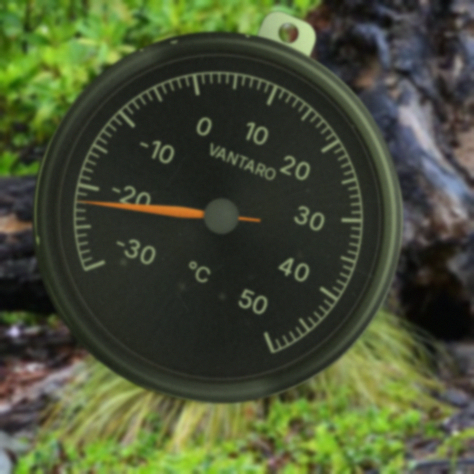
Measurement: -22 °C
